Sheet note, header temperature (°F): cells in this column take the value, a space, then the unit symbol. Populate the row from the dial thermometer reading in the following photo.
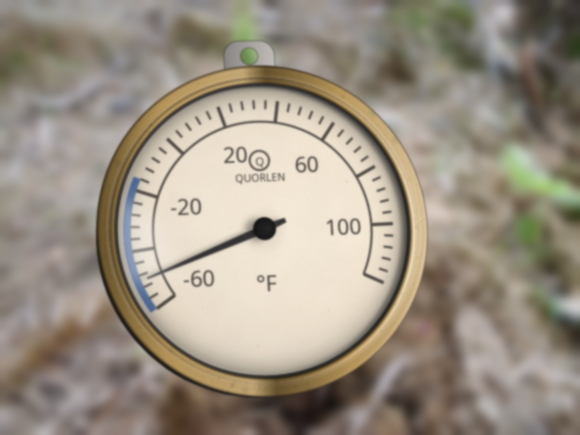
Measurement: -50 °F
